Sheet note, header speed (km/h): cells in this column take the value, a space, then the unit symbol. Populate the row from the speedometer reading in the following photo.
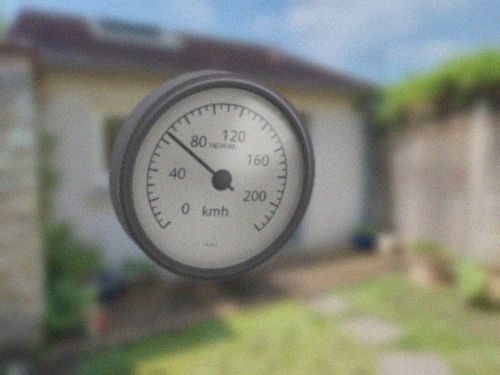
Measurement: 65 km/h
